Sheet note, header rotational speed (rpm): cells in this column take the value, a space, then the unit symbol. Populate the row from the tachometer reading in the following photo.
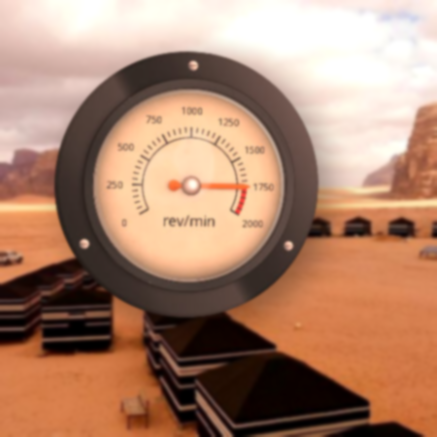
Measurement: 1750 rpm
